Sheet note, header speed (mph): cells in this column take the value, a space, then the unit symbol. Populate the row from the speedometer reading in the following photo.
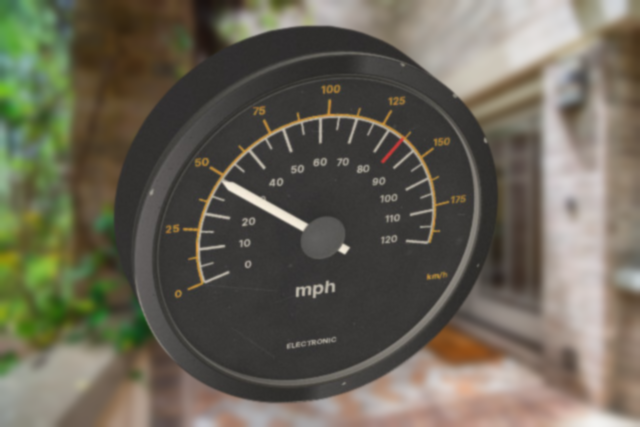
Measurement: 30 mph
